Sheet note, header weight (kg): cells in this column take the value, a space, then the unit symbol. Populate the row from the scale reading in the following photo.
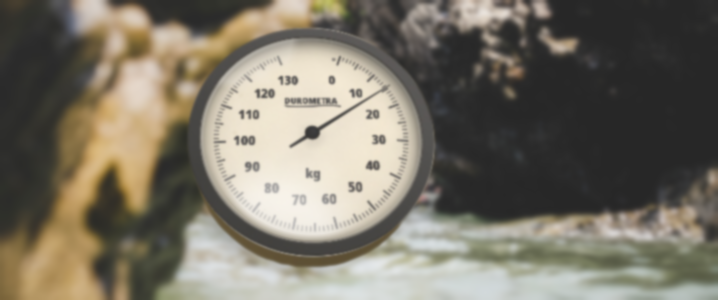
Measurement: 15 kg
